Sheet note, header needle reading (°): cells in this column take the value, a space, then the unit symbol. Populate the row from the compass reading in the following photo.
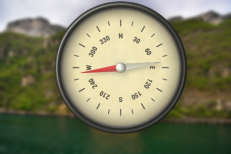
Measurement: 262.5 °
